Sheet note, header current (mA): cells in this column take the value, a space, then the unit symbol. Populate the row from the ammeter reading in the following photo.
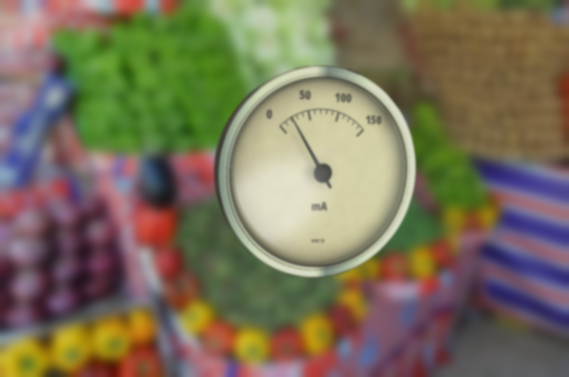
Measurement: 20 mA
